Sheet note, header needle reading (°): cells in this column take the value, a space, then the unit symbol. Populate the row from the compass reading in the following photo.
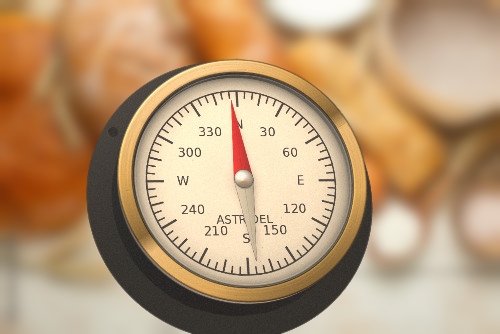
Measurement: 355 °
